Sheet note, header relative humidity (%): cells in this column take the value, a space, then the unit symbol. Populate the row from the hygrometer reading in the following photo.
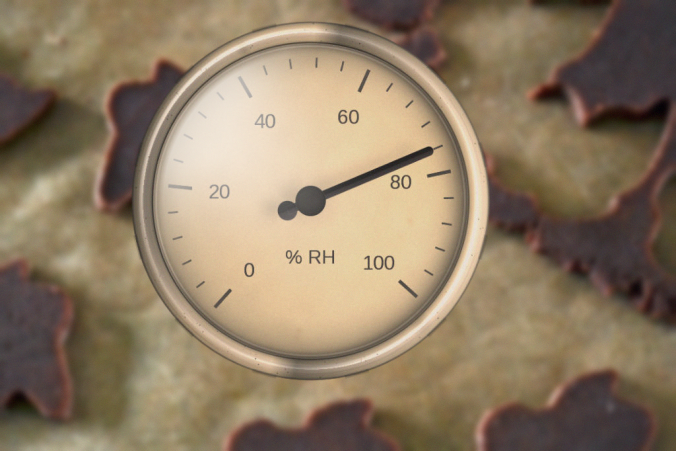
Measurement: 76 %
